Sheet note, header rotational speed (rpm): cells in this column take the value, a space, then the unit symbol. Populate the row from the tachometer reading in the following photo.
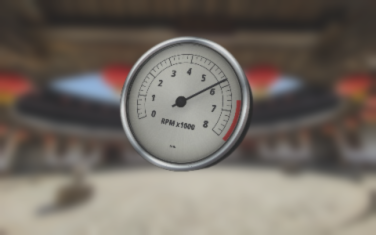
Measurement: 5800 rpm
